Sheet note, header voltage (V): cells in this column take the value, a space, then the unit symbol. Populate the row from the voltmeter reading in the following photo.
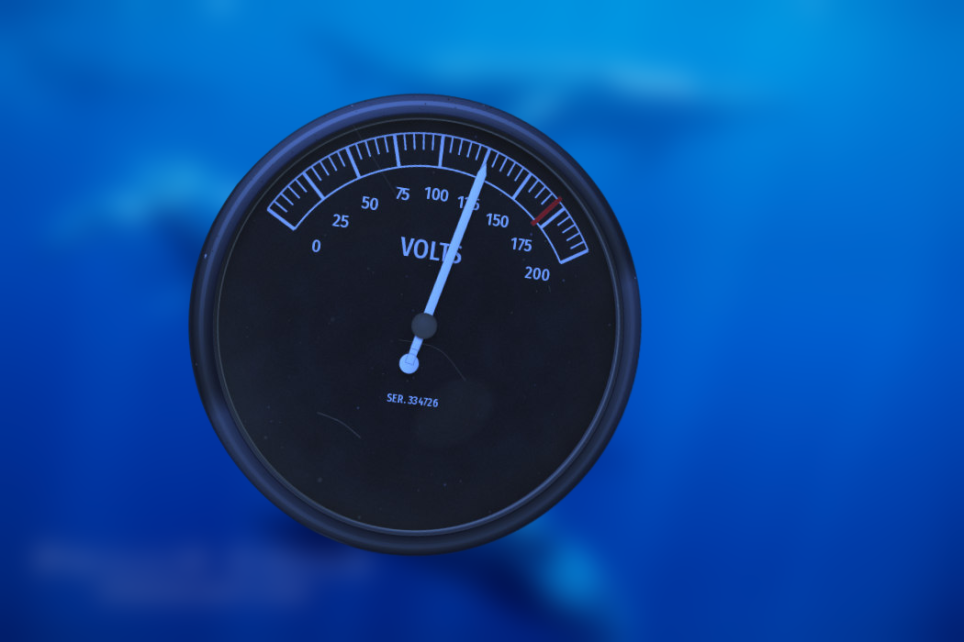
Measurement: 125 V
